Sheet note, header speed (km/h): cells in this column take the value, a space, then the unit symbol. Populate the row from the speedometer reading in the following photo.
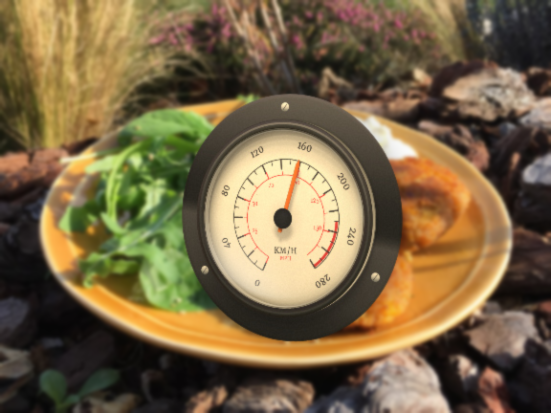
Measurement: 160 km/h
